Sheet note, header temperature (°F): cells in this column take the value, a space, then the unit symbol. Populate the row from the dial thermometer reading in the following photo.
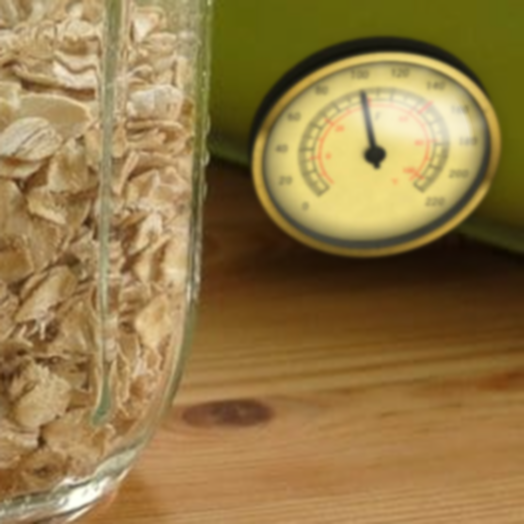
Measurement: 100 °F
